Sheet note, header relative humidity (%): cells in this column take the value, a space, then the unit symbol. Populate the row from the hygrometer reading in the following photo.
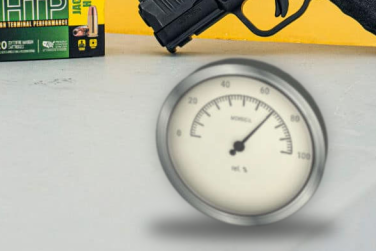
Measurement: 70 %
